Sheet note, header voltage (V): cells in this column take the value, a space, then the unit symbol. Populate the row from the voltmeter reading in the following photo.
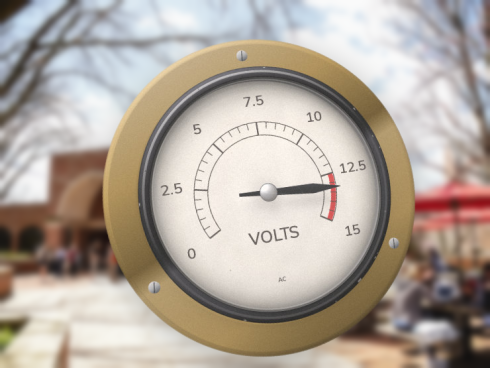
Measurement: 13.25 V
